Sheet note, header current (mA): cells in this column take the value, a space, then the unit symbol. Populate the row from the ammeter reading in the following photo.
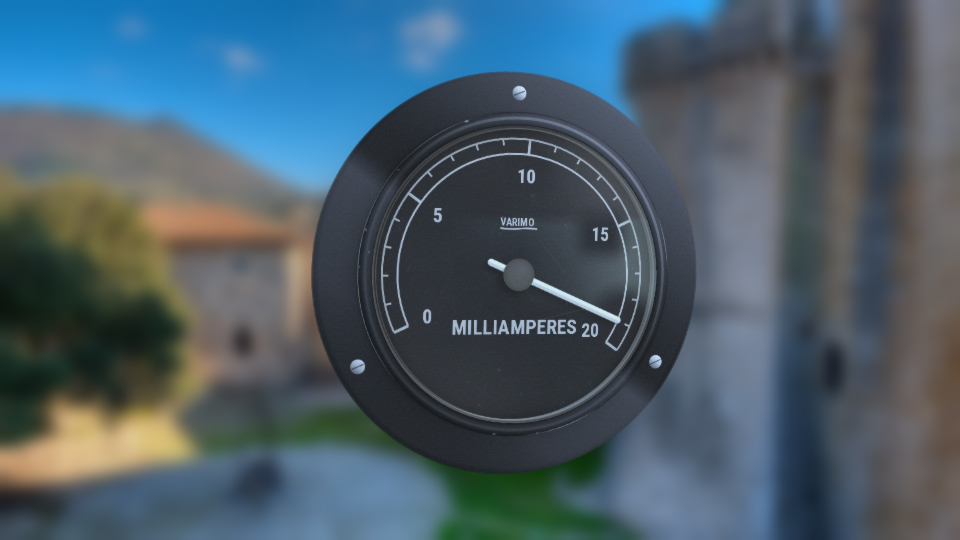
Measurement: 19 mA
